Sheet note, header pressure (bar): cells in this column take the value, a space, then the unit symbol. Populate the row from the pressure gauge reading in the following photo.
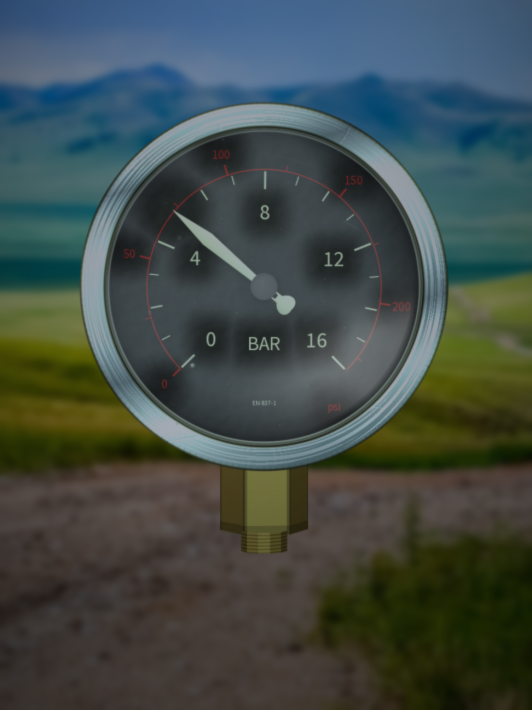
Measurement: 5 bar
